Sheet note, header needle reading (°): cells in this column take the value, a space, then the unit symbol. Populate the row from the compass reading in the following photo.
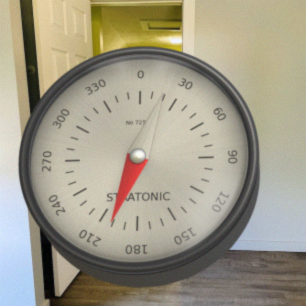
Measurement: 200 °
